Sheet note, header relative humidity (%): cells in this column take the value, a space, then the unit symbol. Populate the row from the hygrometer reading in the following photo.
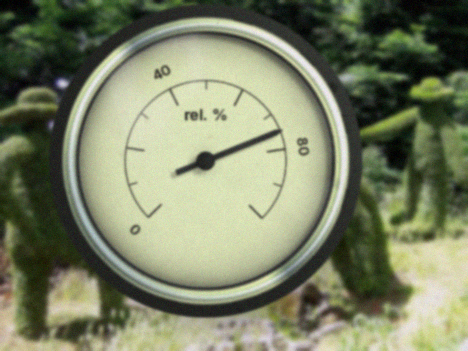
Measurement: 75 %
